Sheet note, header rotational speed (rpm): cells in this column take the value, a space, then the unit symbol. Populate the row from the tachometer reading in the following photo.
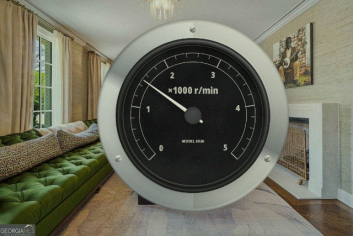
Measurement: 1500 rpm
